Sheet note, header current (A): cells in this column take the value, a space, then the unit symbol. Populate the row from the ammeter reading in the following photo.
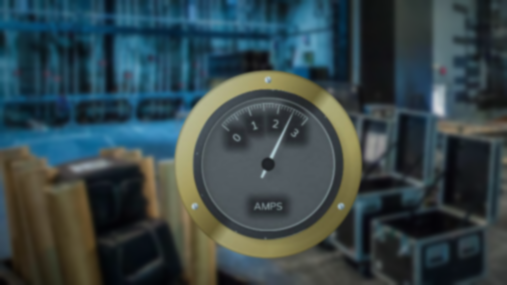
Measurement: 2.5 A
